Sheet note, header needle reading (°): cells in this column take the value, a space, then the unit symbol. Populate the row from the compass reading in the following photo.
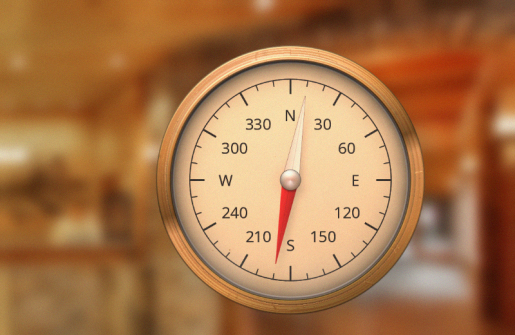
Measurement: 190 °
